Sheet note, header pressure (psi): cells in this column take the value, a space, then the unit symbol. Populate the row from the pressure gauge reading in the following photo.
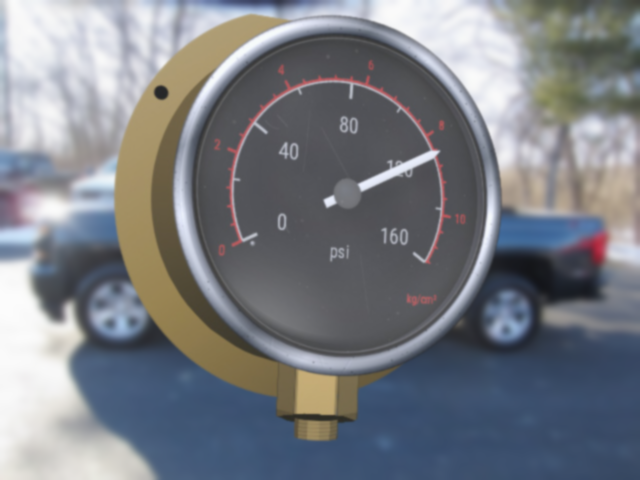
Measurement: 120 psi
